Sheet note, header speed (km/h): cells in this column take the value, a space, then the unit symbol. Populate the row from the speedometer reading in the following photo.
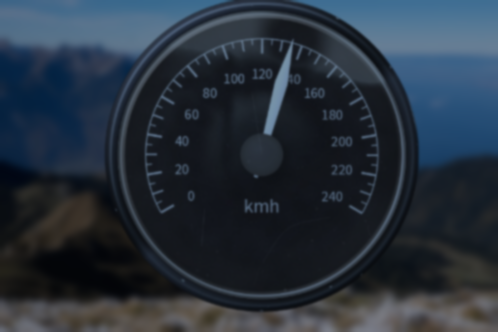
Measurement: 135 km/h
